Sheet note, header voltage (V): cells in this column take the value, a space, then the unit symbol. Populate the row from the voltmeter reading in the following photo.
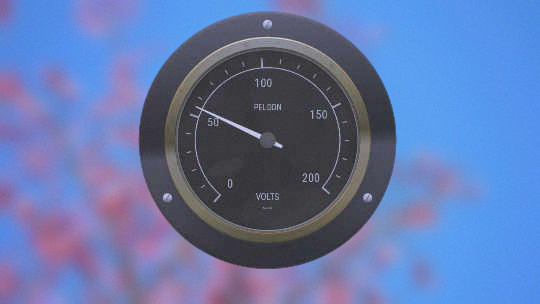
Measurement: 55 V
